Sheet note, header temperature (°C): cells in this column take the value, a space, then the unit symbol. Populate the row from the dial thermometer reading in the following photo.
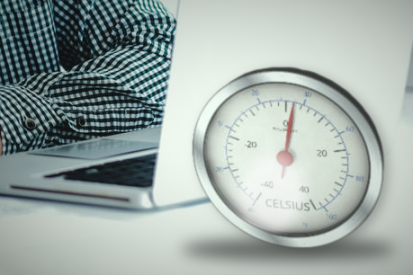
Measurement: 2 °C
